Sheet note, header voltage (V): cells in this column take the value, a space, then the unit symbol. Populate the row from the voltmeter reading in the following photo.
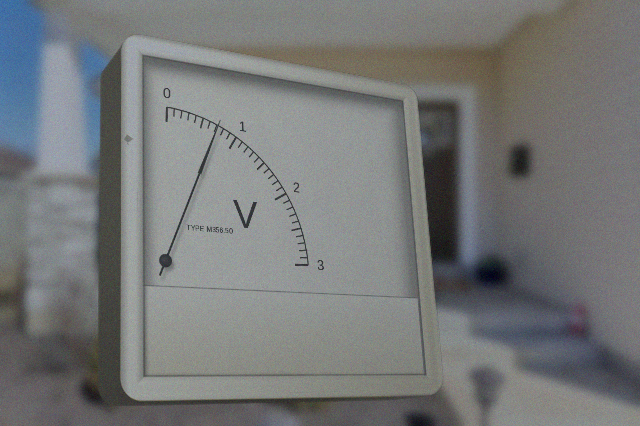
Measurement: 0.7 V
